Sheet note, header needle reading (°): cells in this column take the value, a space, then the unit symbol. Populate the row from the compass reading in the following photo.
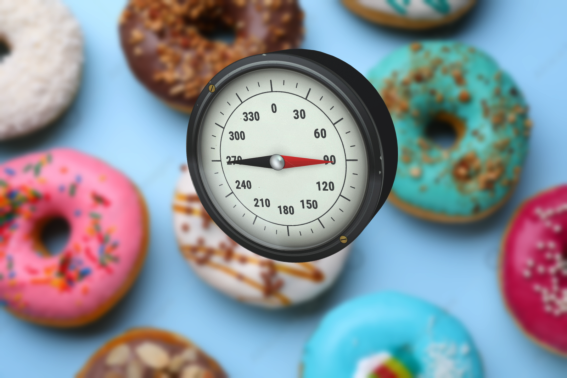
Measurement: 90 °
